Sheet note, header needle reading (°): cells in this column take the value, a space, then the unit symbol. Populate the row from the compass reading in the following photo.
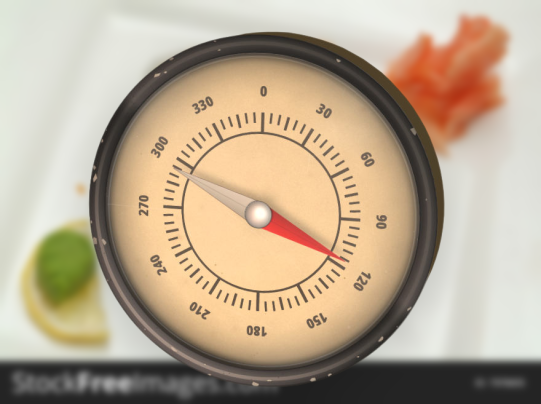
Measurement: 115 °
